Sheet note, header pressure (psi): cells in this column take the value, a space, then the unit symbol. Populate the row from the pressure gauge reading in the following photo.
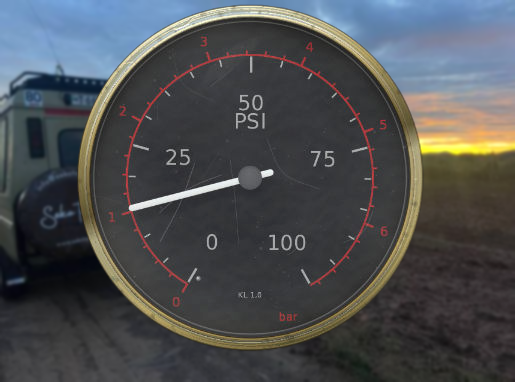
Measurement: 15 psi
